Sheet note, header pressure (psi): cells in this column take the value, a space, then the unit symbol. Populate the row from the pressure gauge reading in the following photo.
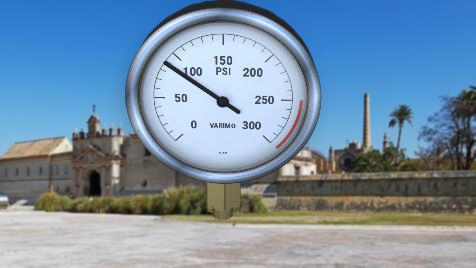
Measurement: 90 psi
